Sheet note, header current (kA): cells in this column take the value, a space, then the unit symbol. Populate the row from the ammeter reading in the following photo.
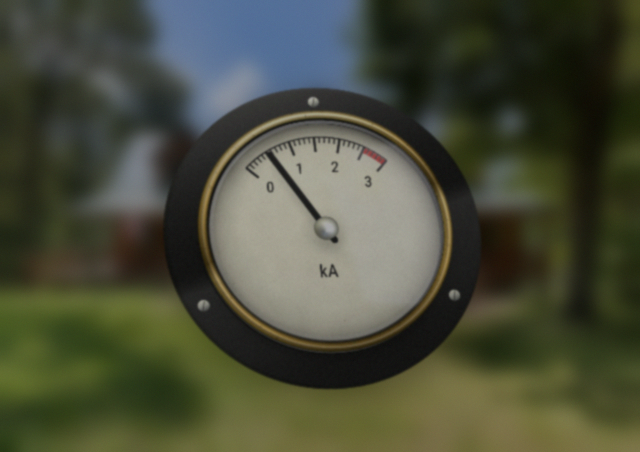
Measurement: 0.5 kA
